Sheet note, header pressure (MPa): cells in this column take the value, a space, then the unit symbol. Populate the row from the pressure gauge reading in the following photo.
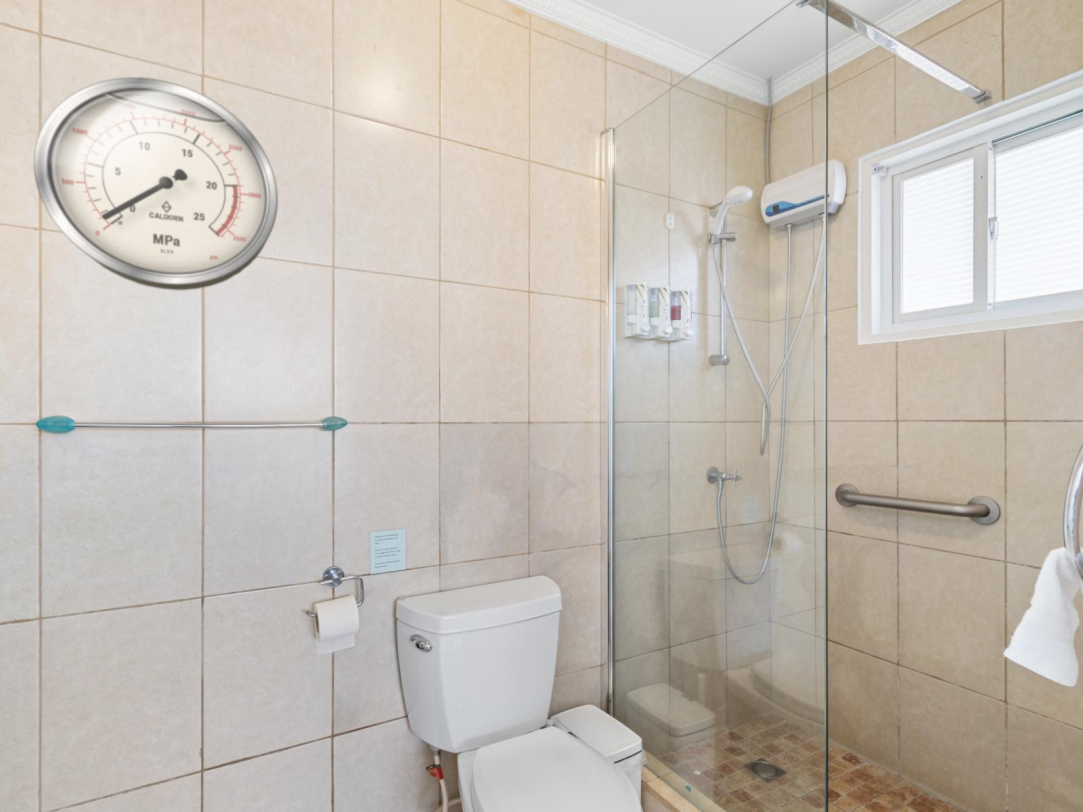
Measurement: 0.5 MPa
